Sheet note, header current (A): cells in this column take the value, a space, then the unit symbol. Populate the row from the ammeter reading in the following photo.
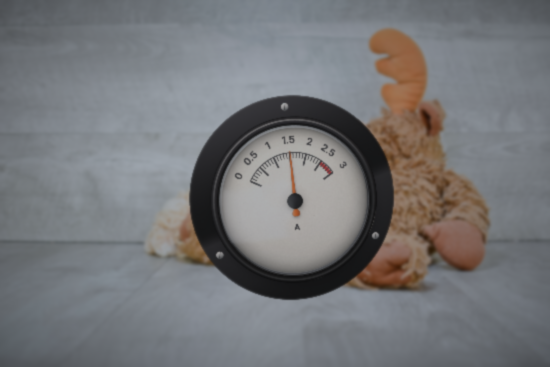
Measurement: 1.5 A
